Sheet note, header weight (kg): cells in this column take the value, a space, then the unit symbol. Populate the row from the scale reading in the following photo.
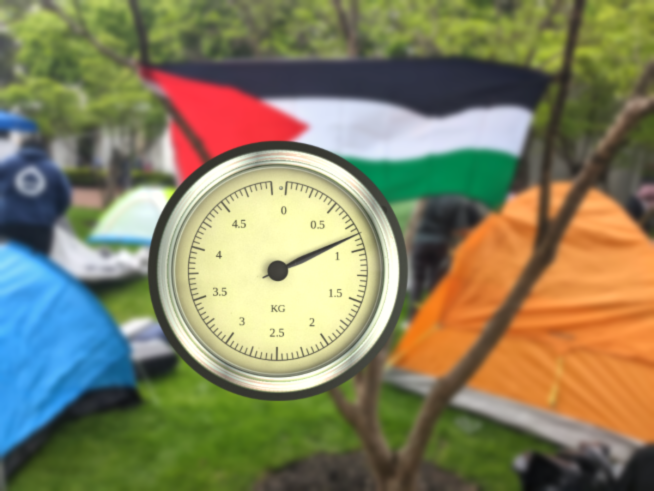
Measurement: 0.85 kg
